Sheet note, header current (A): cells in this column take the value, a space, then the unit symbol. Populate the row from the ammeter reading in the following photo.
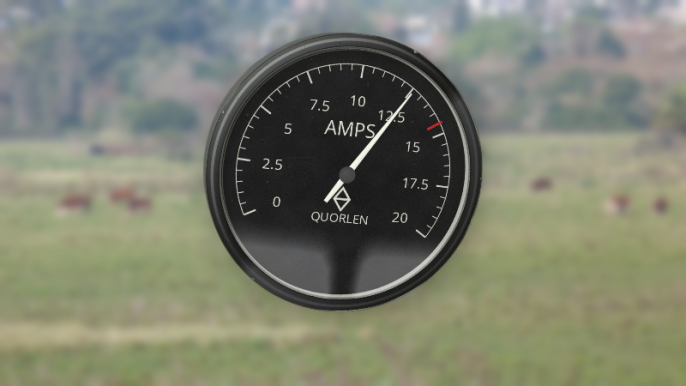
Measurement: 12.5 A
